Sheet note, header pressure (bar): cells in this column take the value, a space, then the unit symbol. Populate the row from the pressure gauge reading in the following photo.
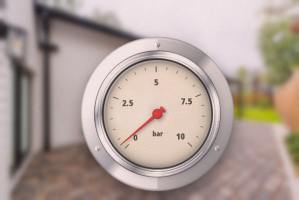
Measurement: 0.25 bar
